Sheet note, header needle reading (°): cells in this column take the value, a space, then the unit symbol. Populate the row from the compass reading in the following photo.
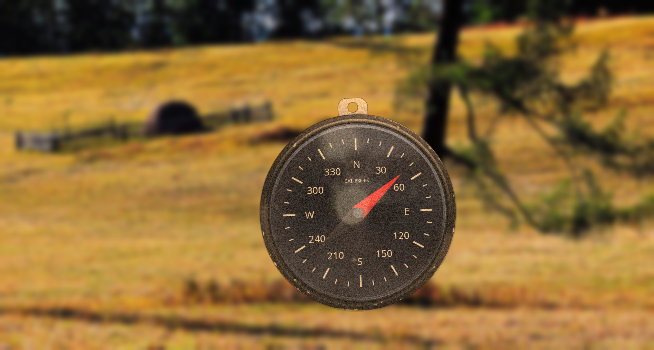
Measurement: 50 °
